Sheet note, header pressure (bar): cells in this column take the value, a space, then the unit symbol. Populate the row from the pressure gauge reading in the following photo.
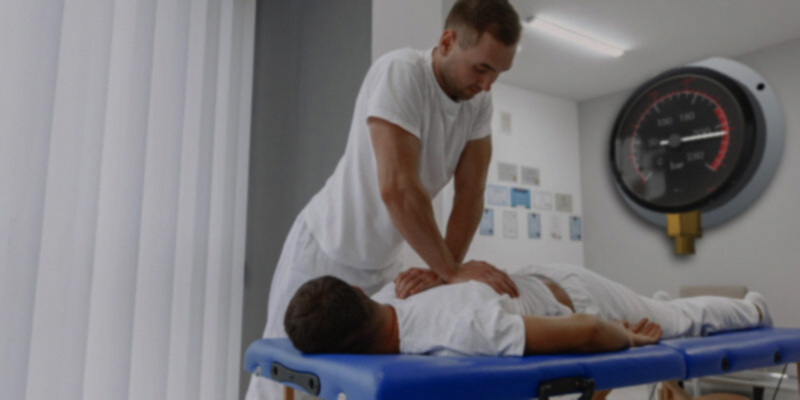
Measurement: 210 bar
